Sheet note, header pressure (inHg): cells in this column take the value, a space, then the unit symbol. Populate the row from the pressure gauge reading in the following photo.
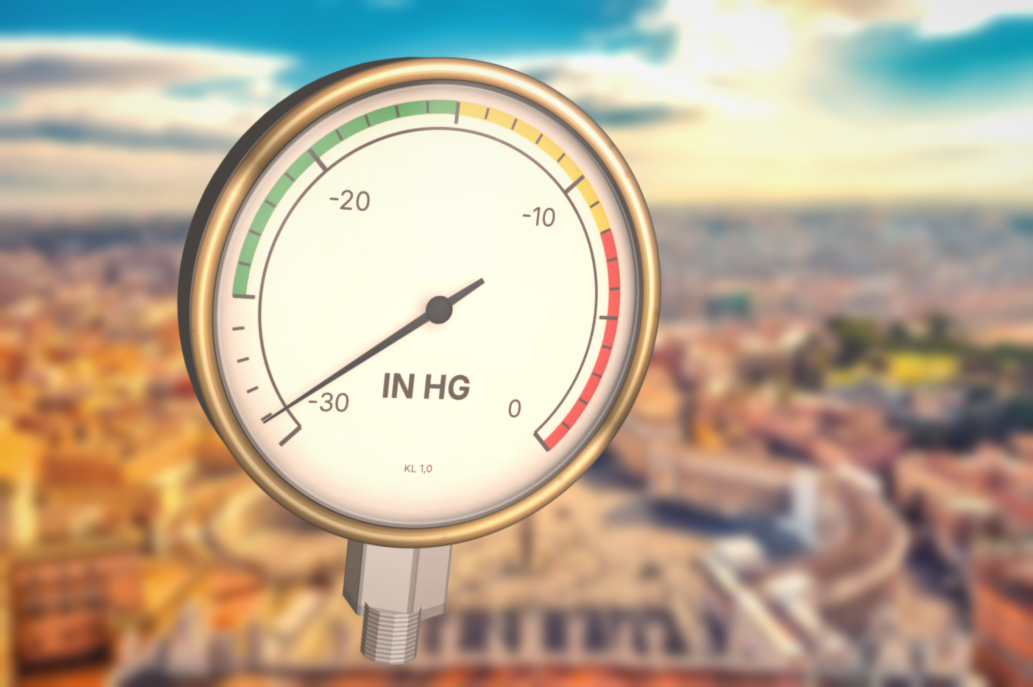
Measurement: -29 inHg
